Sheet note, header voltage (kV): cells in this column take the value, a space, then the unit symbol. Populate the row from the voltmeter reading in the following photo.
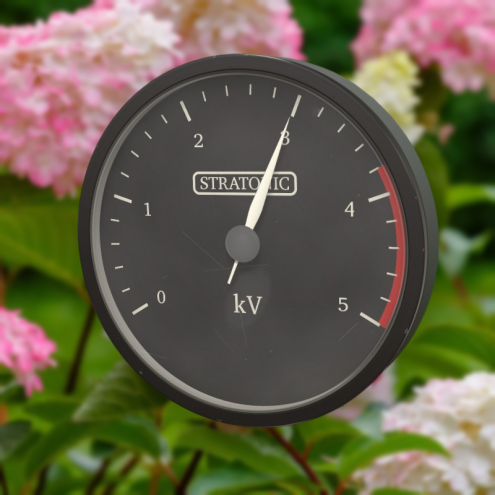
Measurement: 3 kV
